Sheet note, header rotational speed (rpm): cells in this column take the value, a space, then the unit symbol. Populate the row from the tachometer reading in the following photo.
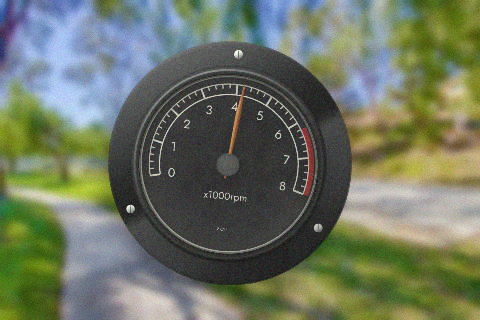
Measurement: 4200 rpm
